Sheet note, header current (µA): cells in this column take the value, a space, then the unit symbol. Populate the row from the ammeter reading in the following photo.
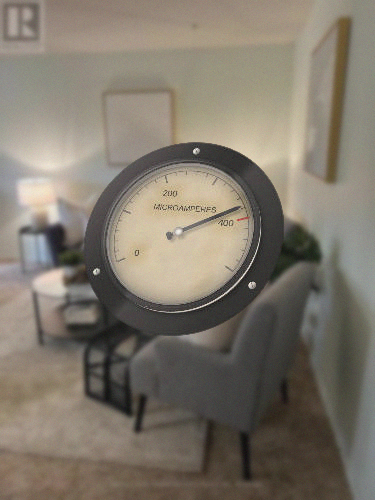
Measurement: 380 µA
